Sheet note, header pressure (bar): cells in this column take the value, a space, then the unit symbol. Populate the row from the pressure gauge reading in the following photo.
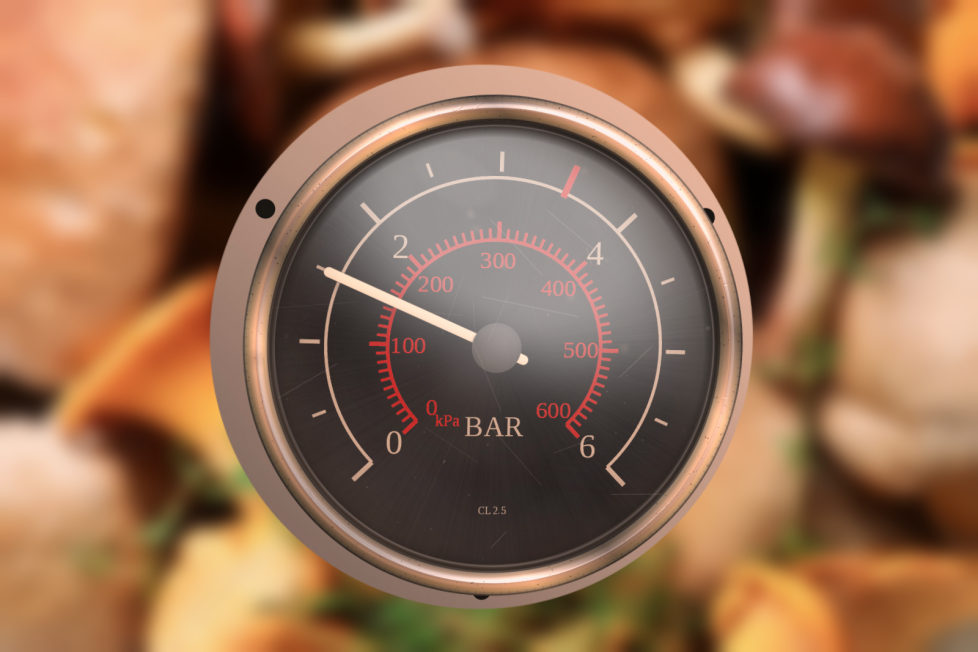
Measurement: 1.5 bar
